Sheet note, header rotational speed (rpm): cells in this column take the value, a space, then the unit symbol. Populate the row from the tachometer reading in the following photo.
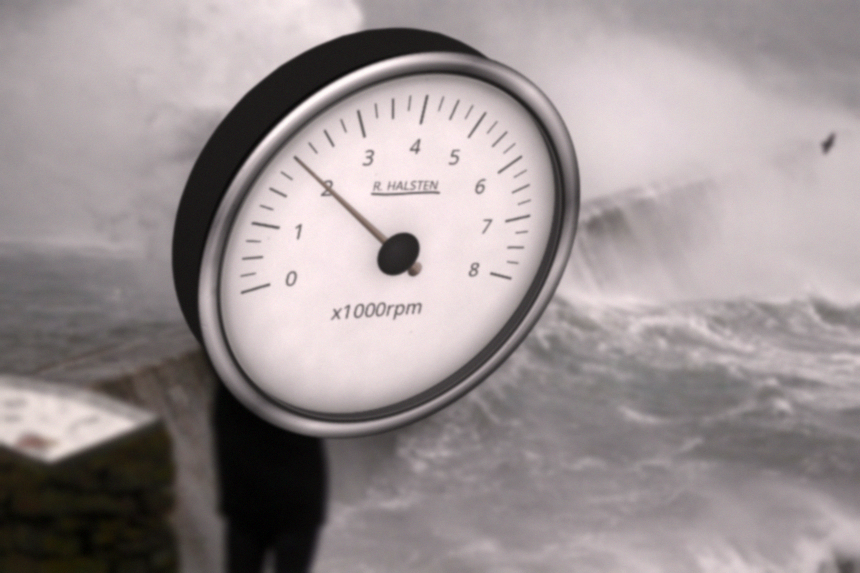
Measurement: 2000 rpm
